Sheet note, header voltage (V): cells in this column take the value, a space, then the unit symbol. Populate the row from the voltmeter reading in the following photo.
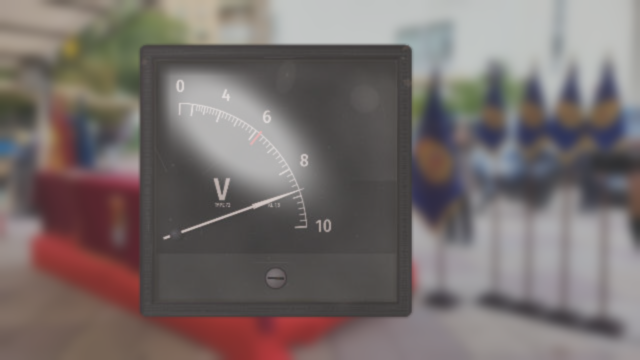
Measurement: 8.8 V
